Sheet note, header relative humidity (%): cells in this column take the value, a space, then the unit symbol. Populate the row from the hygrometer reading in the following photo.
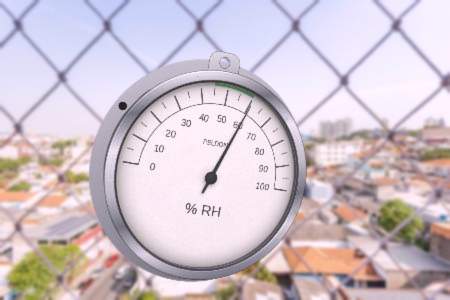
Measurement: 60 %
